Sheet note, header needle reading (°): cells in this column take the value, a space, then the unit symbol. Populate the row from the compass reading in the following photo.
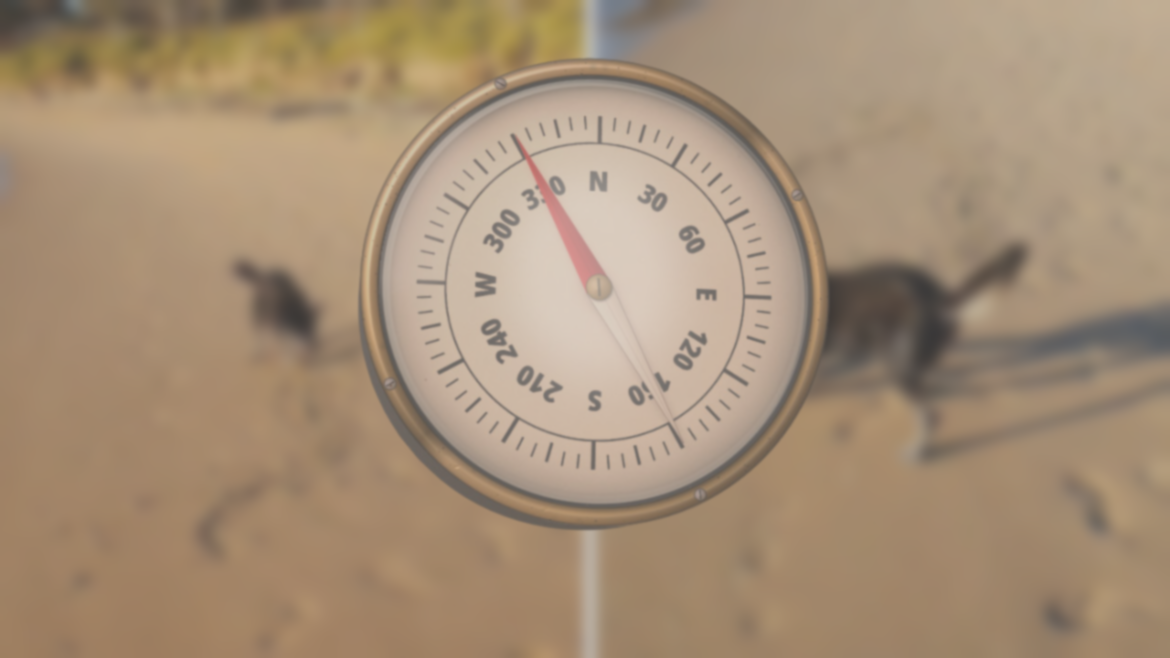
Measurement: 330 °
